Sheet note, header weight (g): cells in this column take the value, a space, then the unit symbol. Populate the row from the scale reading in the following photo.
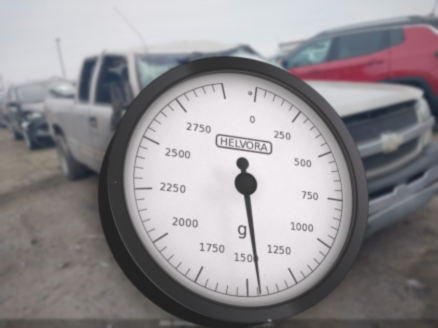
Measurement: 1450 g
